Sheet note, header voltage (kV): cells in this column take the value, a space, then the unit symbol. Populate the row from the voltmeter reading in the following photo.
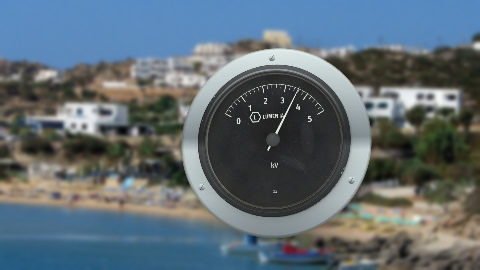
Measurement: 3.6 kV
